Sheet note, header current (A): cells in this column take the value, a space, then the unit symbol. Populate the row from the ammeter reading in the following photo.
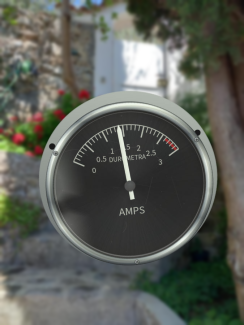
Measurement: 1.4 A
